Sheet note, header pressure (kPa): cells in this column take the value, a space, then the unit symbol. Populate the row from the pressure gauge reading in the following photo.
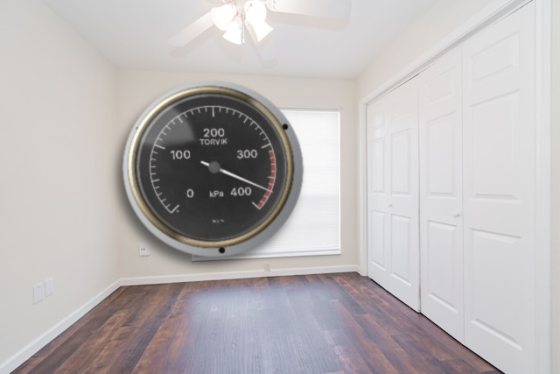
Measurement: 370 kPa
